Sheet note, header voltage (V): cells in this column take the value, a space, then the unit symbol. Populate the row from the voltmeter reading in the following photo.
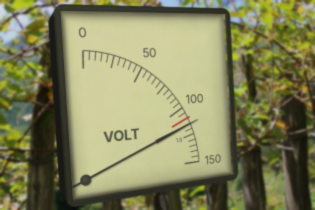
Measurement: 115 V
